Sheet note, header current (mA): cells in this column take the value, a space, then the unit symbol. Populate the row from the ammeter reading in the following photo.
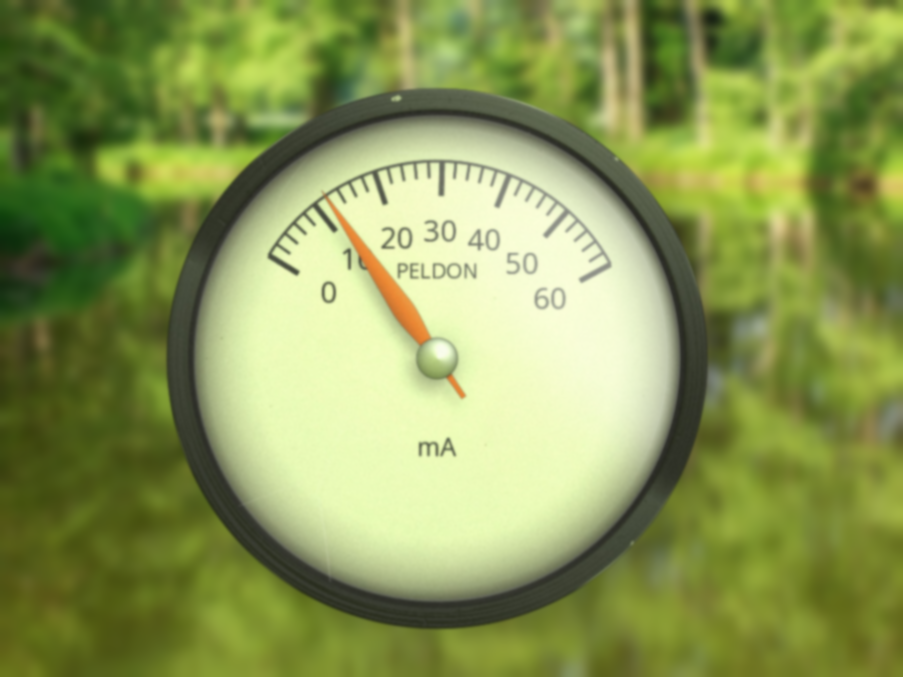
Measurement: 12 mA
